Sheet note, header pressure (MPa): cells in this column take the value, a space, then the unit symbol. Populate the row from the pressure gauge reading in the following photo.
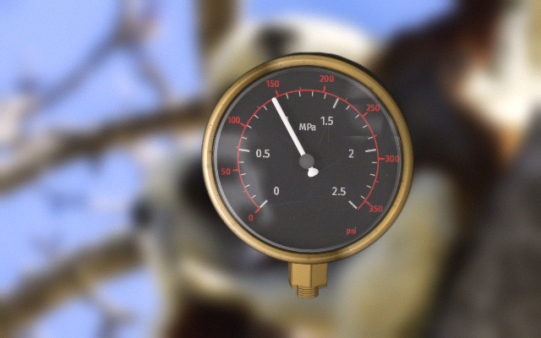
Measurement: 1 MPa
